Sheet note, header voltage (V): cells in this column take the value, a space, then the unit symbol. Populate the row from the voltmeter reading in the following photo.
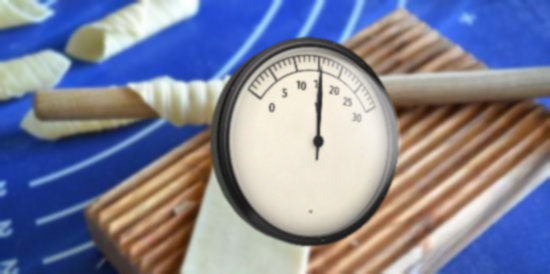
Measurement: 15 V
